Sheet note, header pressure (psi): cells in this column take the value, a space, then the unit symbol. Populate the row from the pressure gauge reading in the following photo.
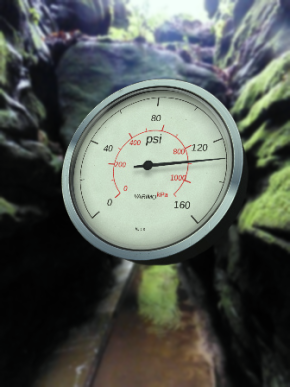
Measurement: 130 psi
